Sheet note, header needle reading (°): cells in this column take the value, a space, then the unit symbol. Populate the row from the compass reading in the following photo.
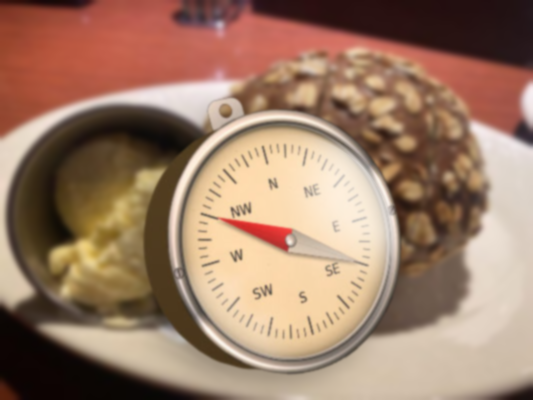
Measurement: 300 °
